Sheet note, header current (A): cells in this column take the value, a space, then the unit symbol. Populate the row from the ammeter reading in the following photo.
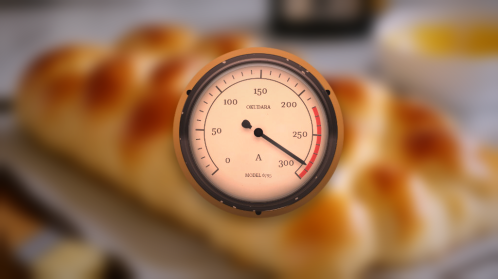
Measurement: 285 A
